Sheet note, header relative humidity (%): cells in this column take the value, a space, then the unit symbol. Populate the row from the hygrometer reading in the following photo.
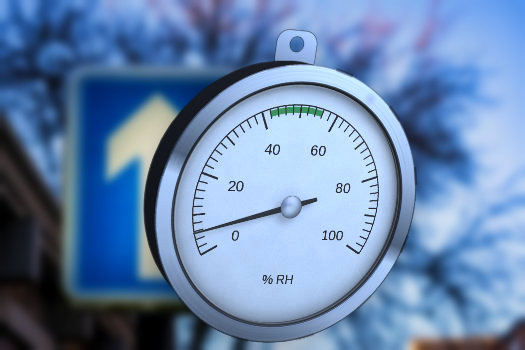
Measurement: 6 %
